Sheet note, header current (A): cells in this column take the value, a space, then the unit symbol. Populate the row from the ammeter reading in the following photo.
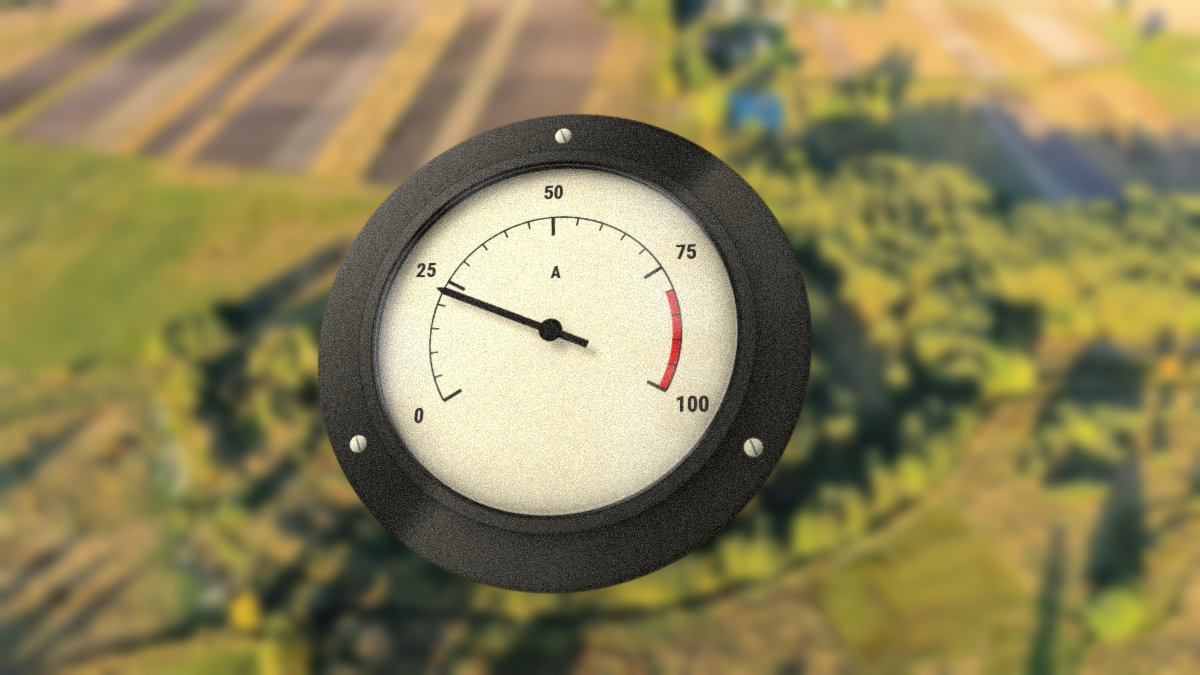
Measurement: 22.5 A
